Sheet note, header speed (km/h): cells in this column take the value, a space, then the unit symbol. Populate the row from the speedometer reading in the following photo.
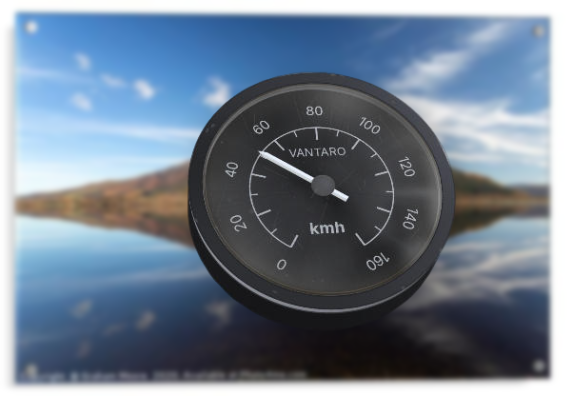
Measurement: 50 km/h
